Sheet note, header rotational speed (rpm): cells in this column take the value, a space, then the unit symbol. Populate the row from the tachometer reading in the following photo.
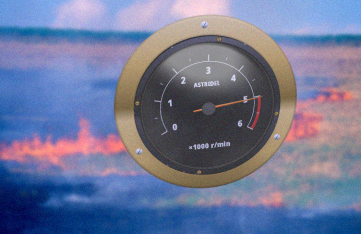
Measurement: 5000 rpm
